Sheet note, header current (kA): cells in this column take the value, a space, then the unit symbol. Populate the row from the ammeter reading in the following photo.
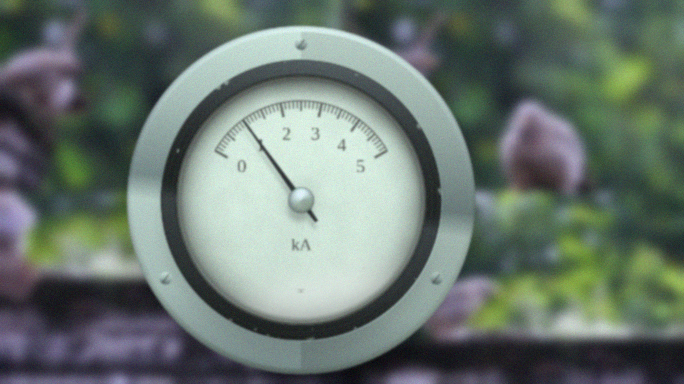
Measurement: 1 kA
